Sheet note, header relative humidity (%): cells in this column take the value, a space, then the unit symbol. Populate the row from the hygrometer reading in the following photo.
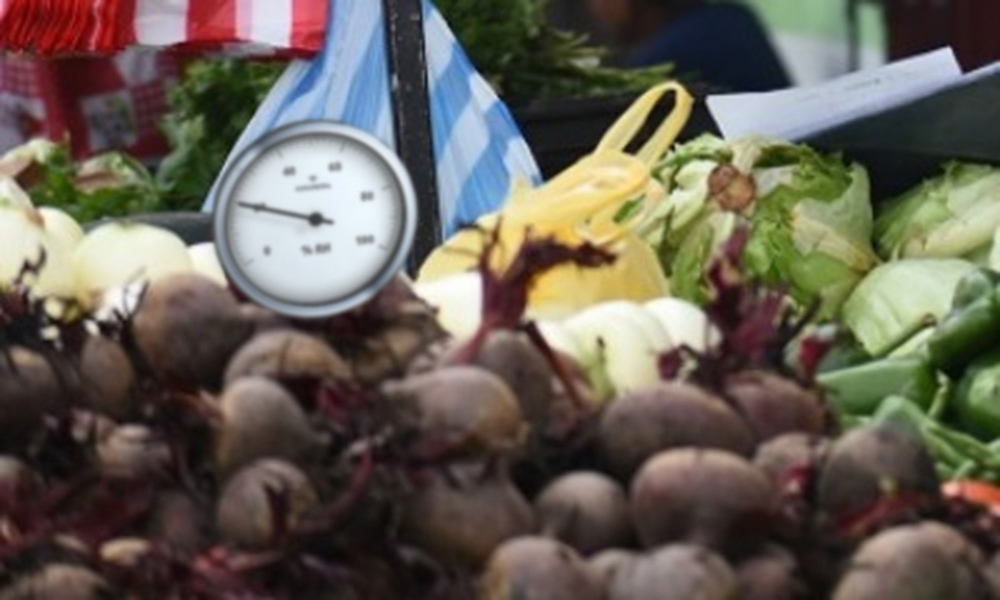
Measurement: 20 %
